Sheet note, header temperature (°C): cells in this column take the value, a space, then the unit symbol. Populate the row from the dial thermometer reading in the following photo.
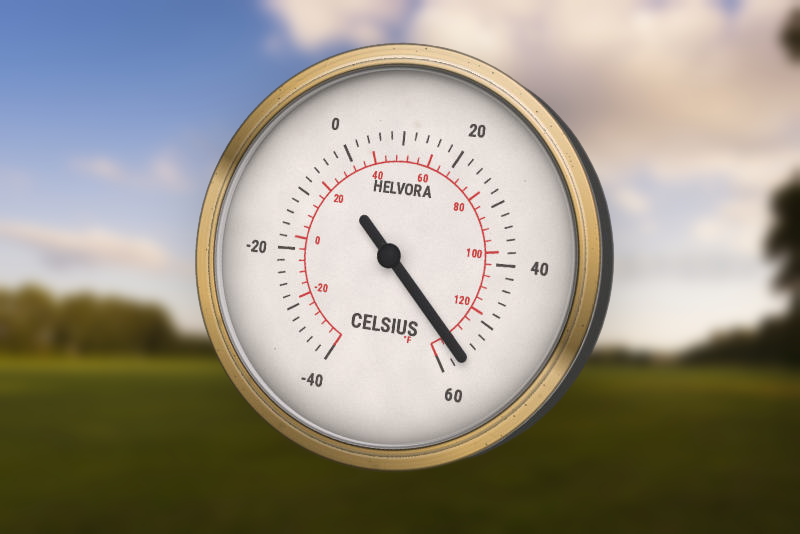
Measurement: 56 °C
